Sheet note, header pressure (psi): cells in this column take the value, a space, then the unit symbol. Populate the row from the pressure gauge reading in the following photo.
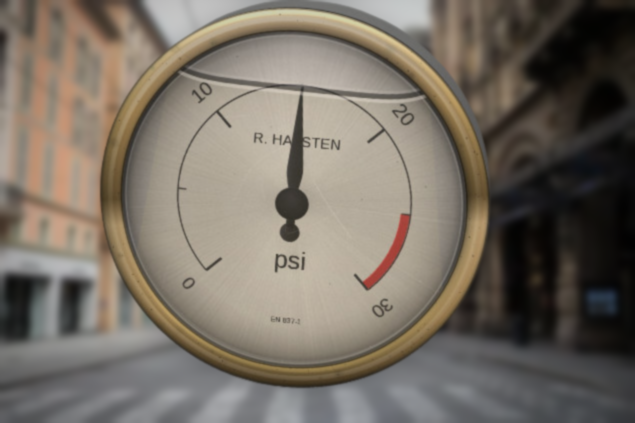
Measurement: 15 psi
